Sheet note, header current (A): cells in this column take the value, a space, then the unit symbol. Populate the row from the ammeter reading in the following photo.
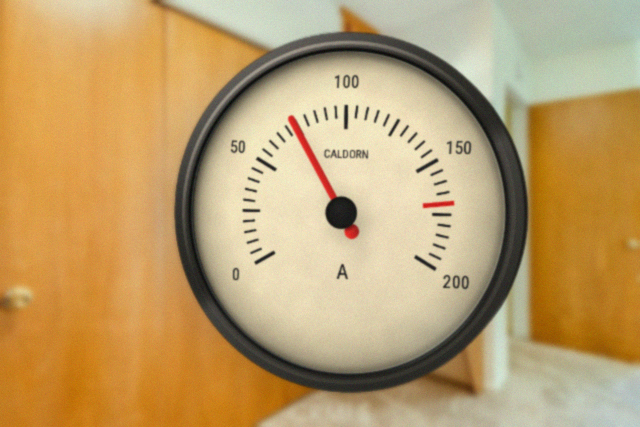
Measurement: 75 A
